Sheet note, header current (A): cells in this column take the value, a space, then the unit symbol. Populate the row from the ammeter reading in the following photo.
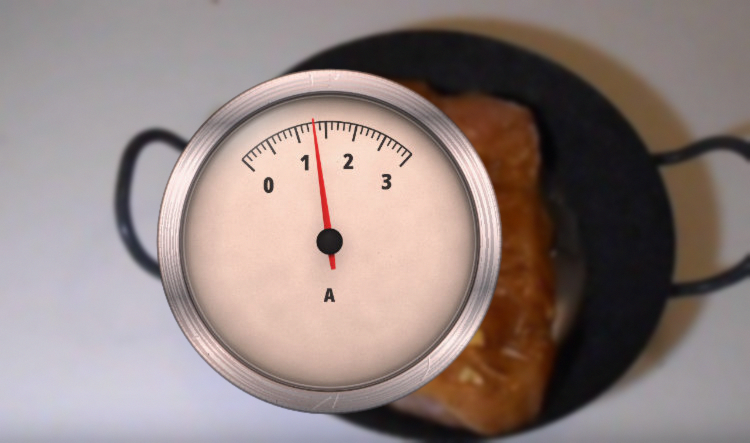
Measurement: 1.3 A
